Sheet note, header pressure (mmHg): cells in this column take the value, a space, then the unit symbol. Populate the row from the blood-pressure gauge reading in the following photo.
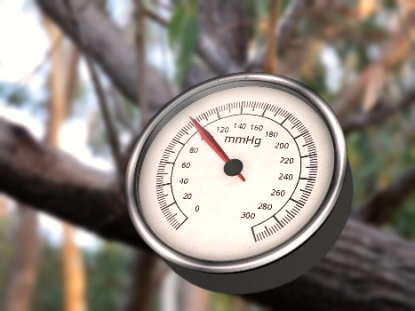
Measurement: 100 mmHg
